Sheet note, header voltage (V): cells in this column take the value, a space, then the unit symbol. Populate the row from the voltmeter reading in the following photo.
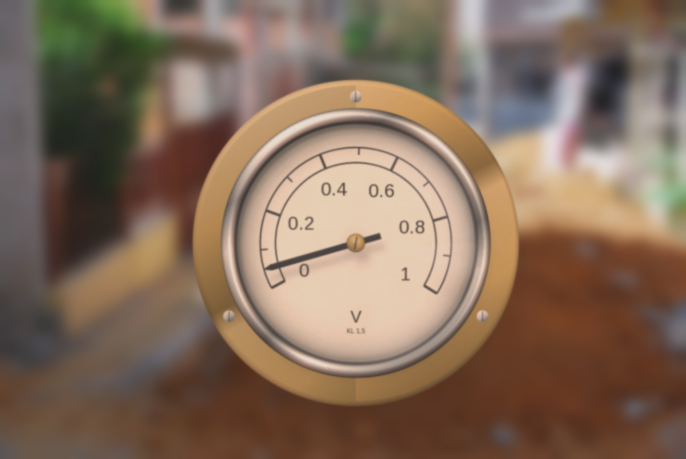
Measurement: 0.05 V
